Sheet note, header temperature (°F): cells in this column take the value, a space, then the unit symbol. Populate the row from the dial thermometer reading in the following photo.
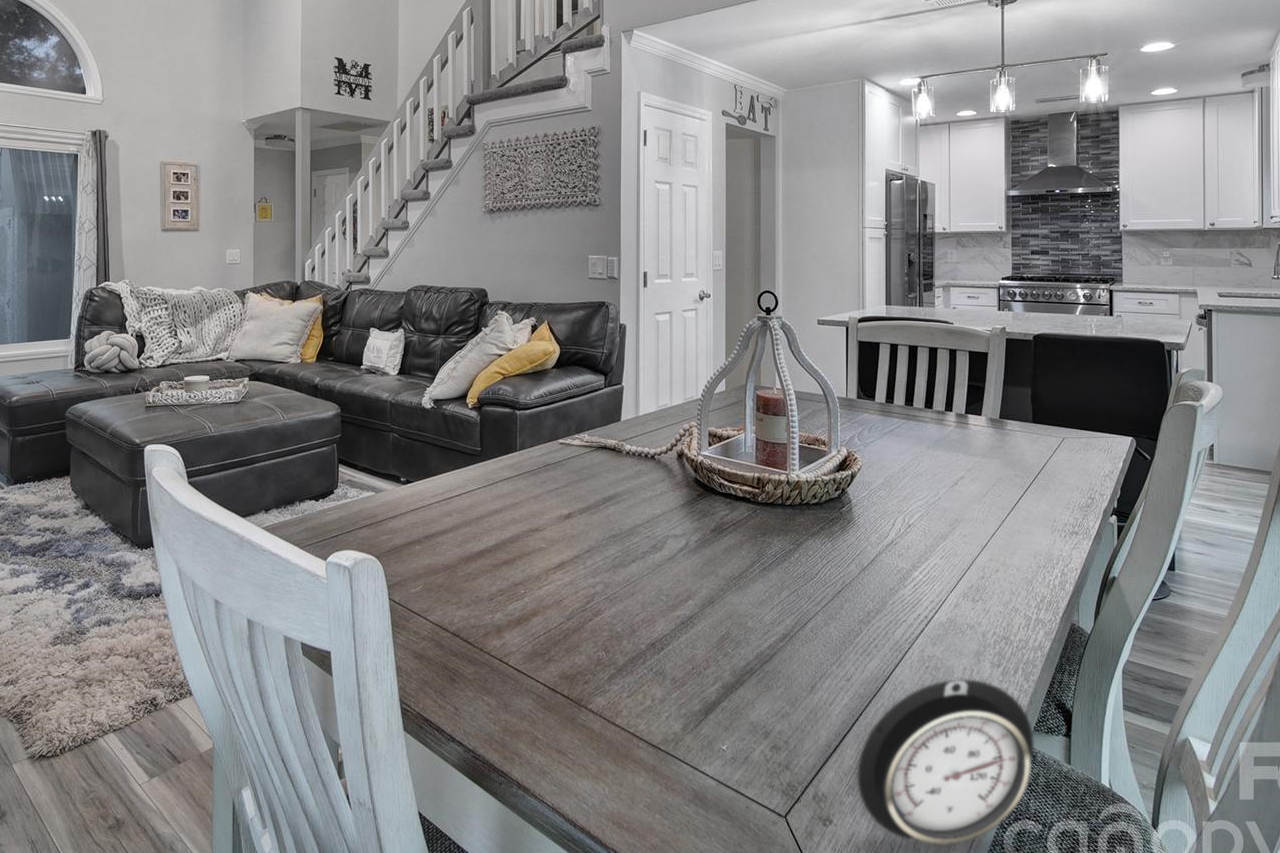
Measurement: 100 °F
